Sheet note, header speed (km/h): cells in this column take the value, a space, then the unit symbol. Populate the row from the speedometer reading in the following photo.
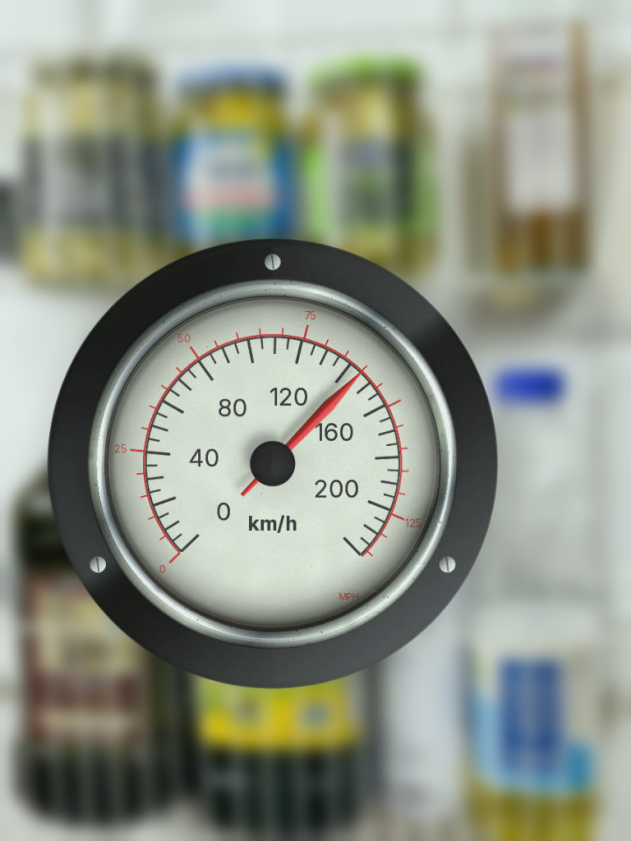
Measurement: 145 km/h
